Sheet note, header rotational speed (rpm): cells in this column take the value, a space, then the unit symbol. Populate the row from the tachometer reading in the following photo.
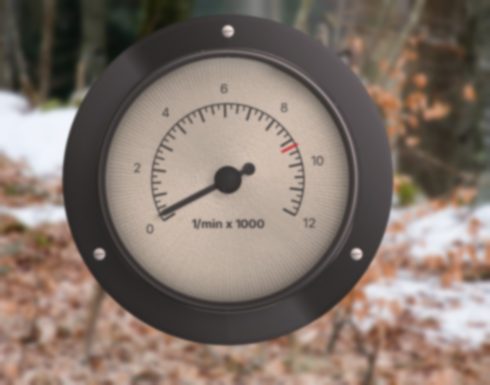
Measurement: 250 rpm
